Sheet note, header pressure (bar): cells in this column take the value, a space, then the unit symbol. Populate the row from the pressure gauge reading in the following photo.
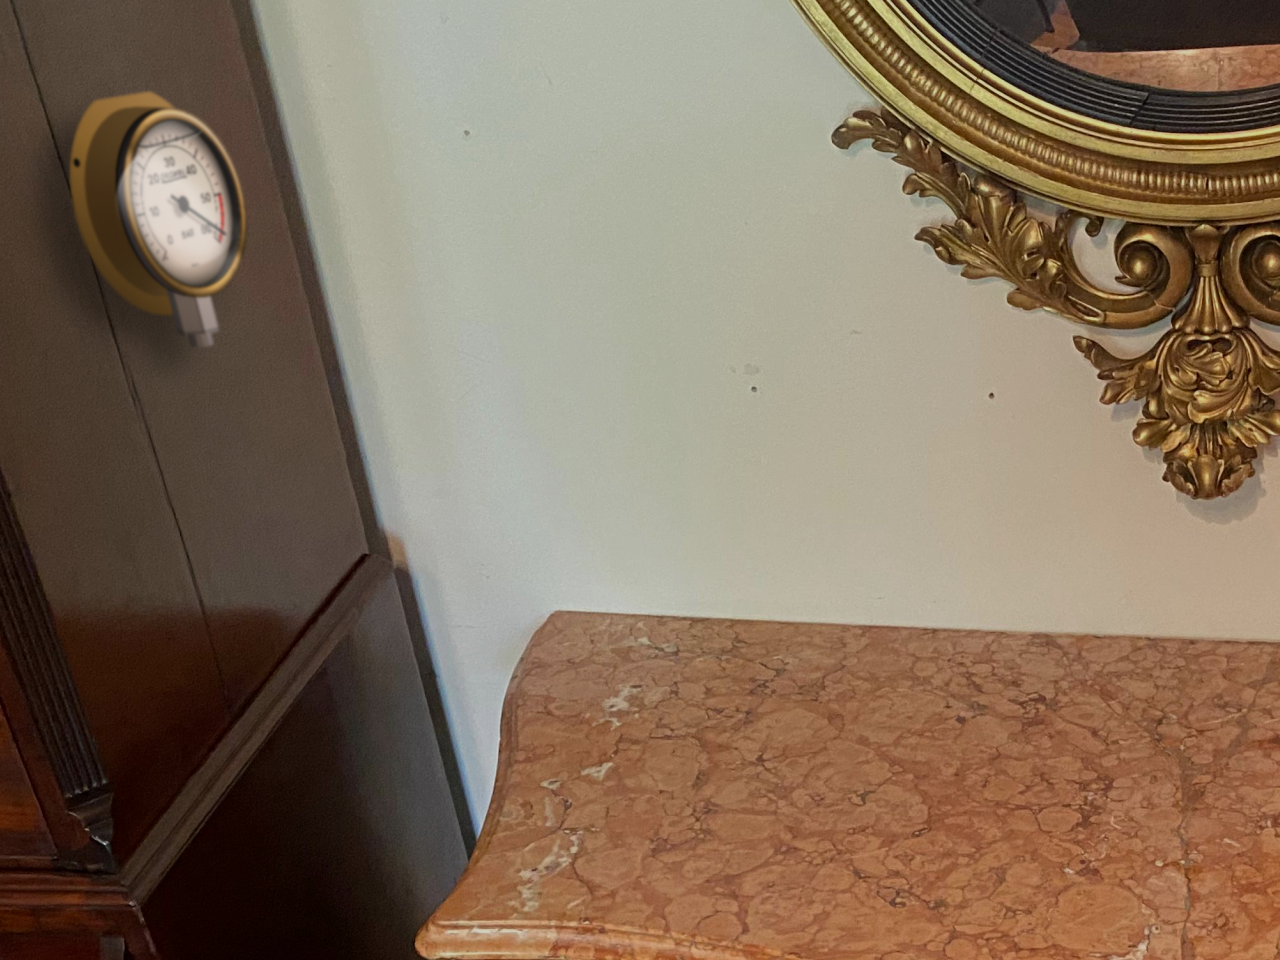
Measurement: 58 bar
